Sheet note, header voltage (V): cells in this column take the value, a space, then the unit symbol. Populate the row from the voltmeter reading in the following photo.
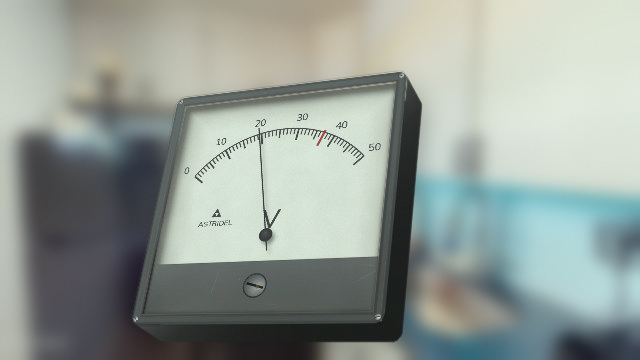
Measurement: 20 V
